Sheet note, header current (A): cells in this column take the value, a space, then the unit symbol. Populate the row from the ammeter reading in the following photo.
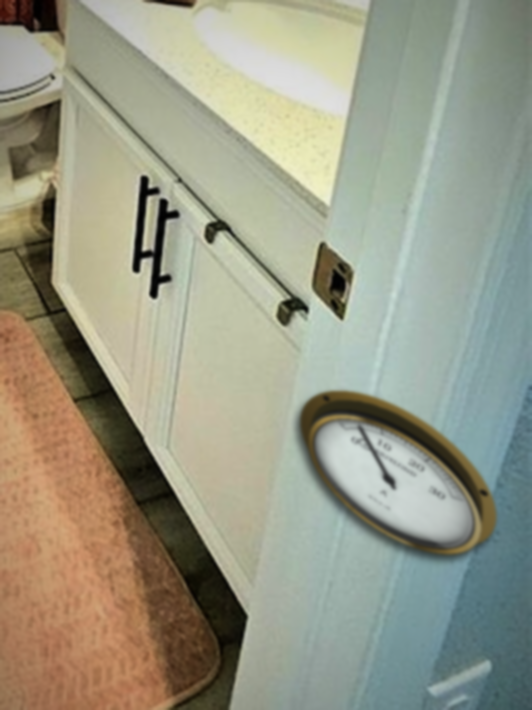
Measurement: 5 A
